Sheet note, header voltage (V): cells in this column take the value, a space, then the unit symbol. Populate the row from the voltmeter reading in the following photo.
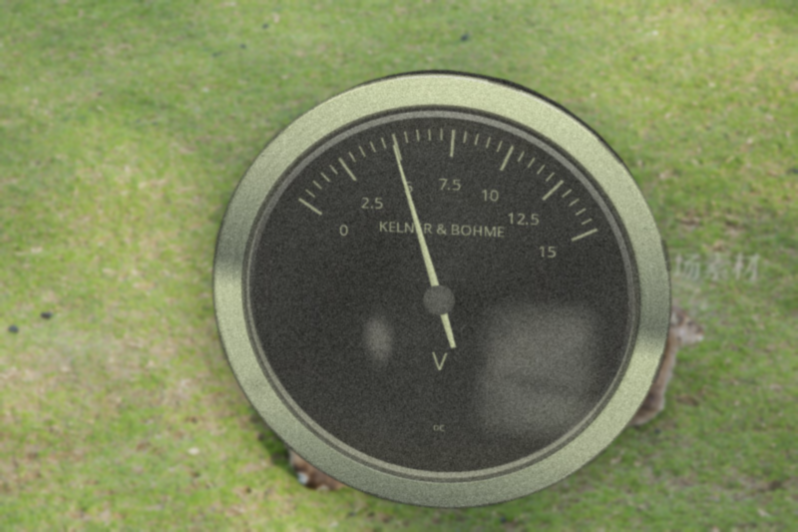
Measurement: 5 V
